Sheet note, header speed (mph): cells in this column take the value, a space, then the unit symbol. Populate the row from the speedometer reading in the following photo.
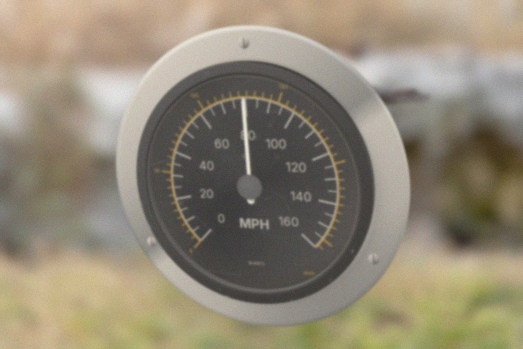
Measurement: 80 mph
